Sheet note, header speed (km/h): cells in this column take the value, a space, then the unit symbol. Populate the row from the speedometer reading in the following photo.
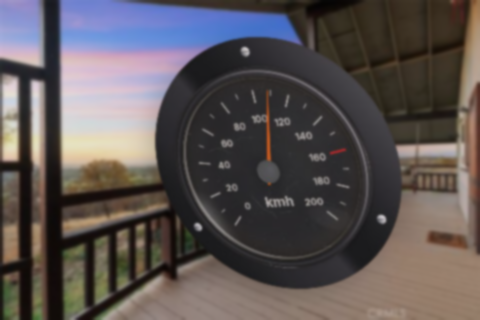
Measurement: 110 km/h
